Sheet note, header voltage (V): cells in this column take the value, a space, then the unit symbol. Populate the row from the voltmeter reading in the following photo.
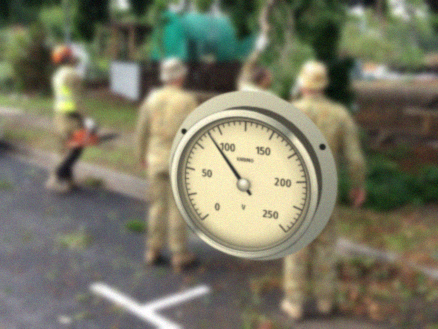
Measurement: 90 V
